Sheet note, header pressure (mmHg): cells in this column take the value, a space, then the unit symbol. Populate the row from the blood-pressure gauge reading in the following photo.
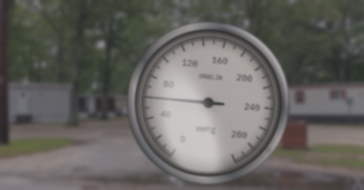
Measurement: 60 mmHg
